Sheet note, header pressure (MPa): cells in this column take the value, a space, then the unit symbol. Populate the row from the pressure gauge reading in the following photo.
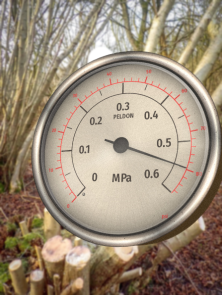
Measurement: 0.55 MPa
